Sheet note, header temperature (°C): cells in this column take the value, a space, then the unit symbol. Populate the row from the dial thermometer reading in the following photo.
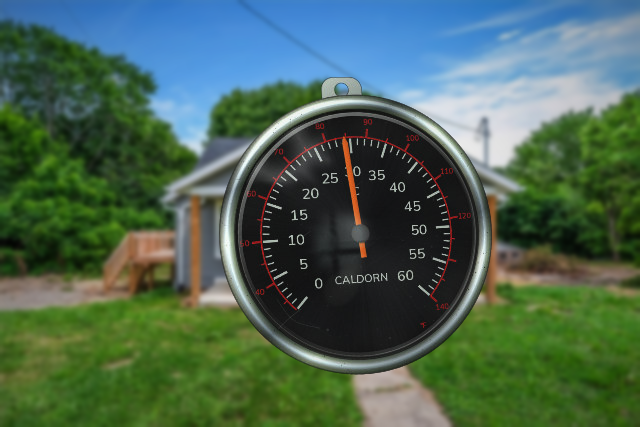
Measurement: 29 °C
